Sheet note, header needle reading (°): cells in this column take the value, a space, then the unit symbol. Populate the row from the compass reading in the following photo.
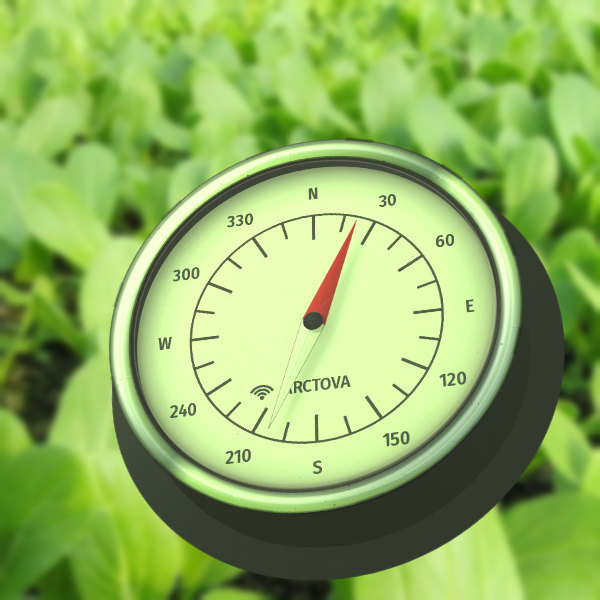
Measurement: 22.5 °
